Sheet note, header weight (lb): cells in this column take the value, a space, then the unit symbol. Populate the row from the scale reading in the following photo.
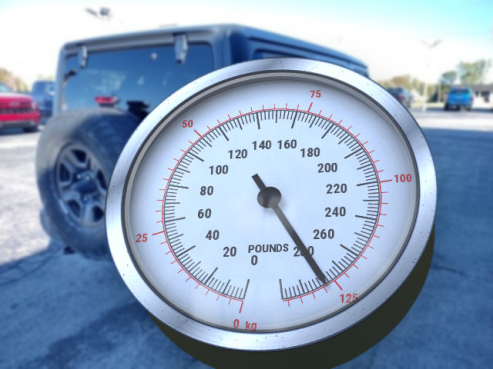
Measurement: 280 lb
